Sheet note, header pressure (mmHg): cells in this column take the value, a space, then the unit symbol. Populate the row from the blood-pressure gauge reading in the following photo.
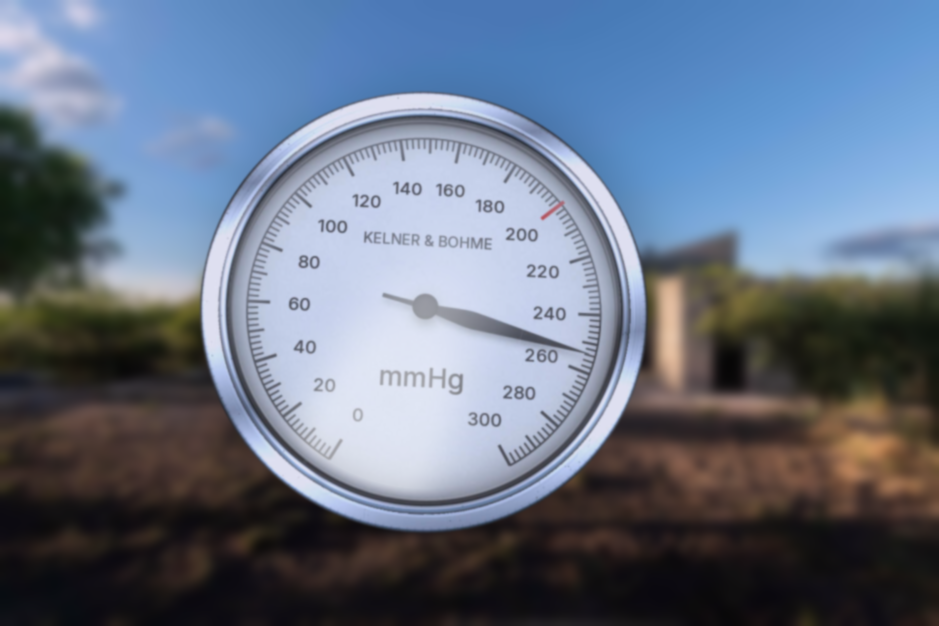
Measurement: 254 mmHg
